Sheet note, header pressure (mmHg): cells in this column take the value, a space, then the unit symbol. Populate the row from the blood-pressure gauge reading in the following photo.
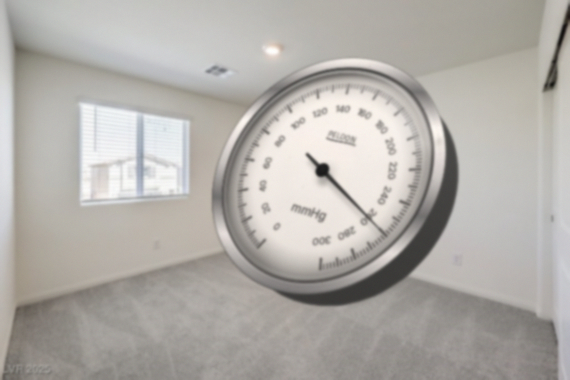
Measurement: 260 mmHg
